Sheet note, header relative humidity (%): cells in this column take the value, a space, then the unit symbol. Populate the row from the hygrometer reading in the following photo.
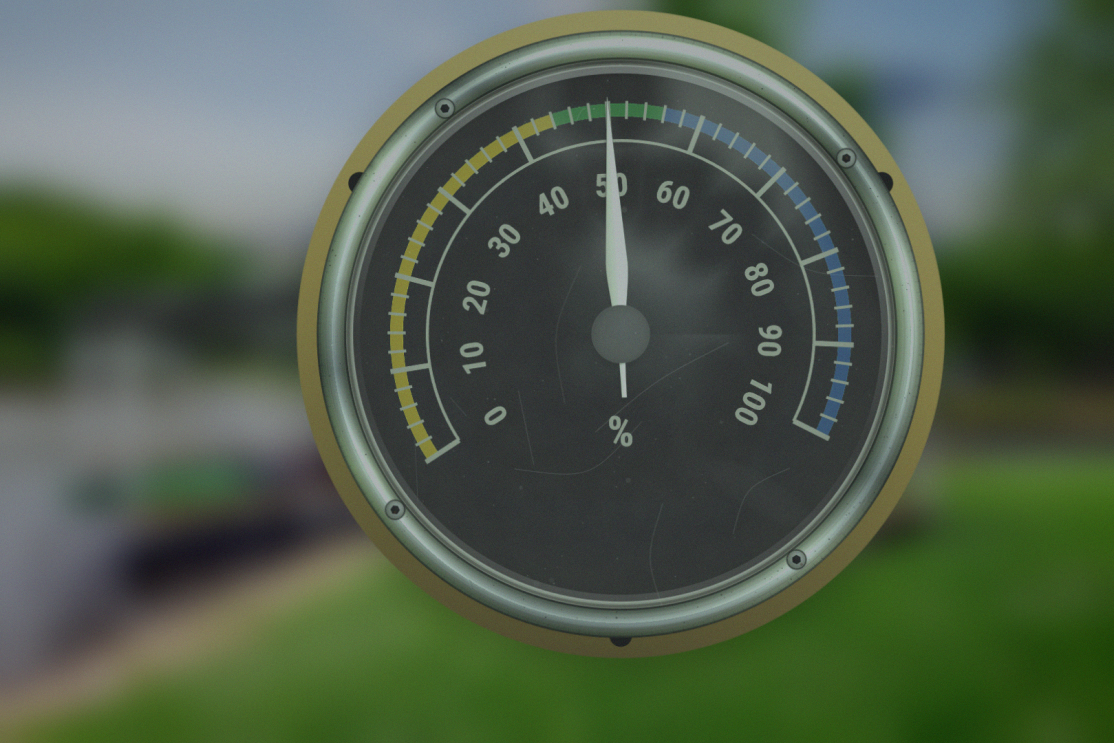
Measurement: 50 %
